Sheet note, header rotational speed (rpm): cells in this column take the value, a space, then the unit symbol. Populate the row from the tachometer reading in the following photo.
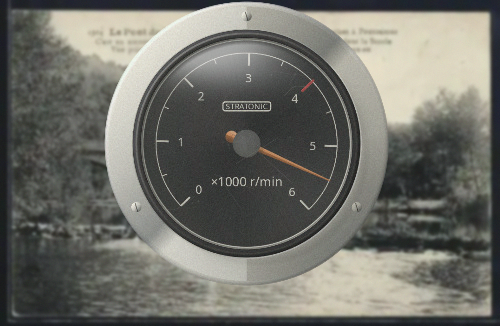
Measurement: 5500 rpm
